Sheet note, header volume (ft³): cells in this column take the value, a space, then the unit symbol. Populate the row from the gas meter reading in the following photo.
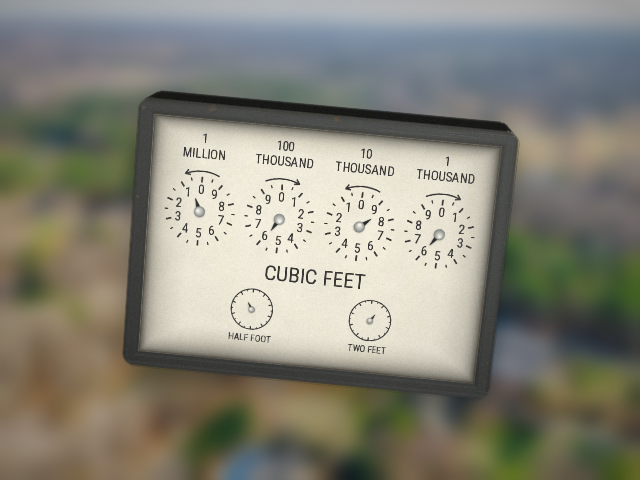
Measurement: 58600 ft³
